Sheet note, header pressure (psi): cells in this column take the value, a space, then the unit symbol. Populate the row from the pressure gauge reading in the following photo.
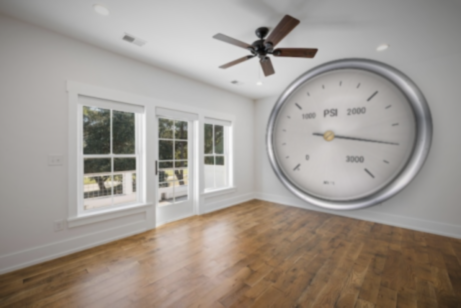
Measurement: 2600 psi
